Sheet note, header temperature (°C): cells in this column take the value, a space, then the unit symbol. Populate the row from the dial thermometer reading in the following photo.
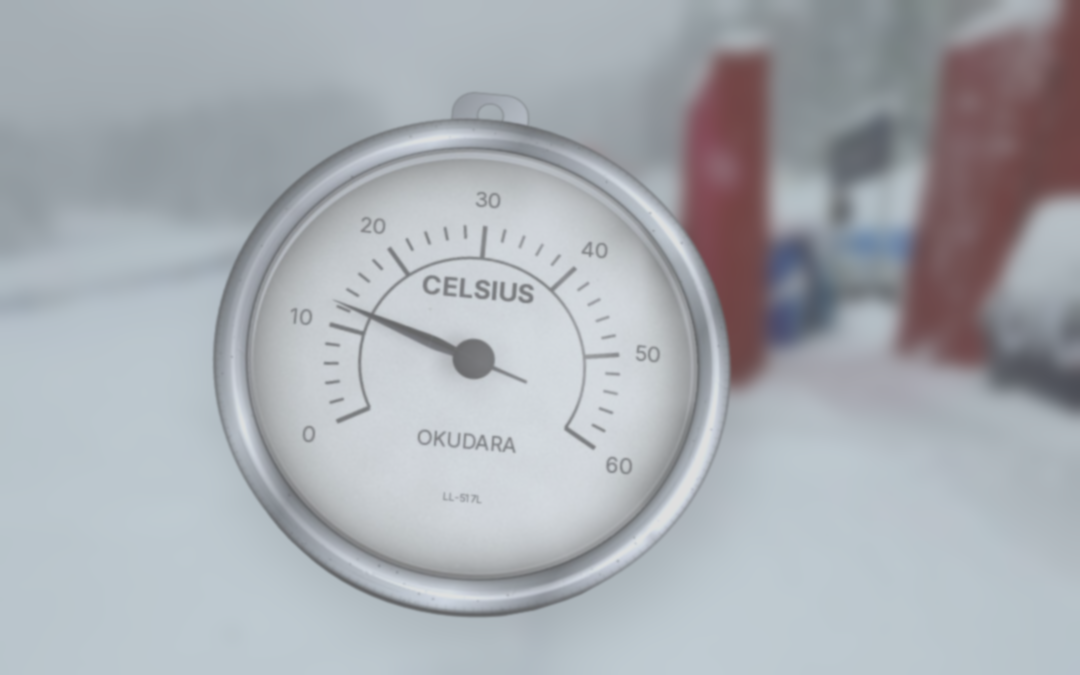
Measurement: 12 °C
